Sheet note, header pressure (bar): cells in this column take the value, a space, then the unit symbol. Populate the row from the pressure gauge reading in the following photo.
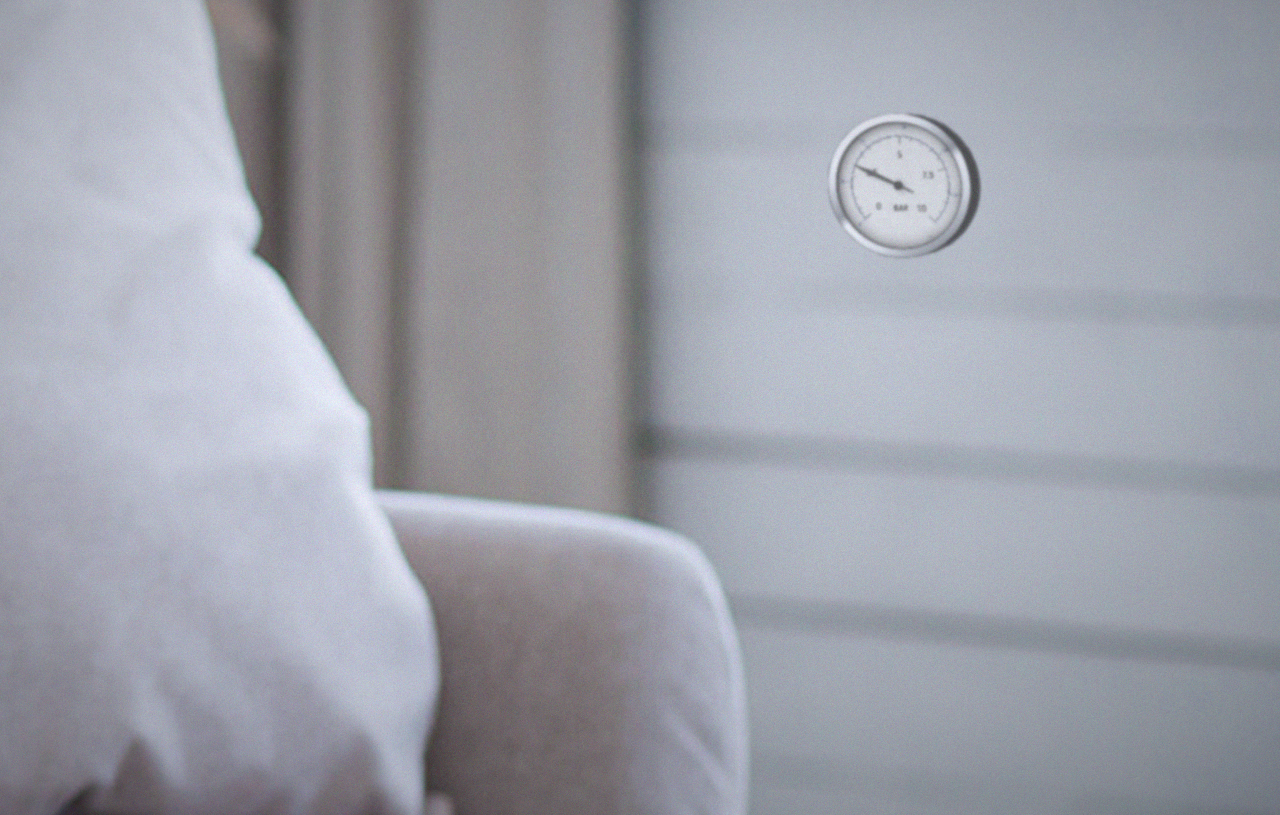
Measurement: 2.5 bar
